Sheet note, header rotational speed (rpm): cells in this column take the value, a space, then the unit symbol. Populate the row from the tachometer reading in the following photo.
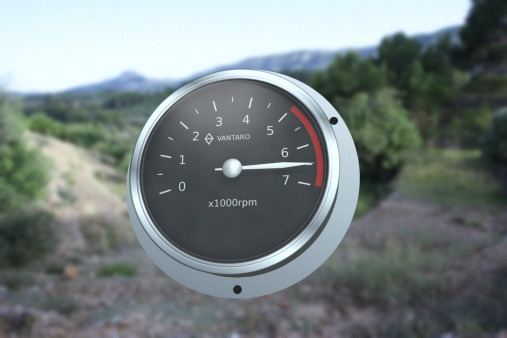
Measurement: 6500 rpm
